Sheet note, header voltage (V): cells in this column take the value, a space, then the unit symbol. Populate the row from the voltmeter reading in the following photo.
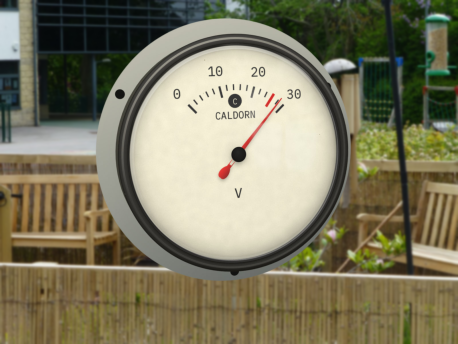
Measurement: 28 V
